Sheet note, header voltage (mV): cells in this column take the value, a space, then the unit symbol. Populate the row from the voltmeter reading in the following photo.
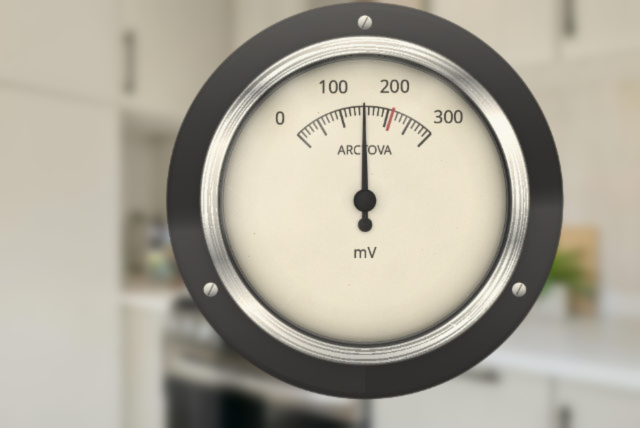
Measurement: 150 mV
